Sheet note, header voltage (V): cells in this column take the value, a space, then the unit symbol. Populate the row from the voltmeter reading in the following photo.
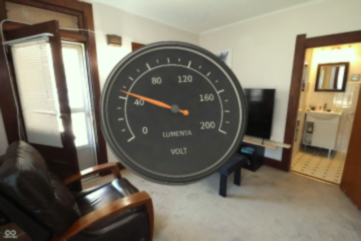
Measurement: 45 V
